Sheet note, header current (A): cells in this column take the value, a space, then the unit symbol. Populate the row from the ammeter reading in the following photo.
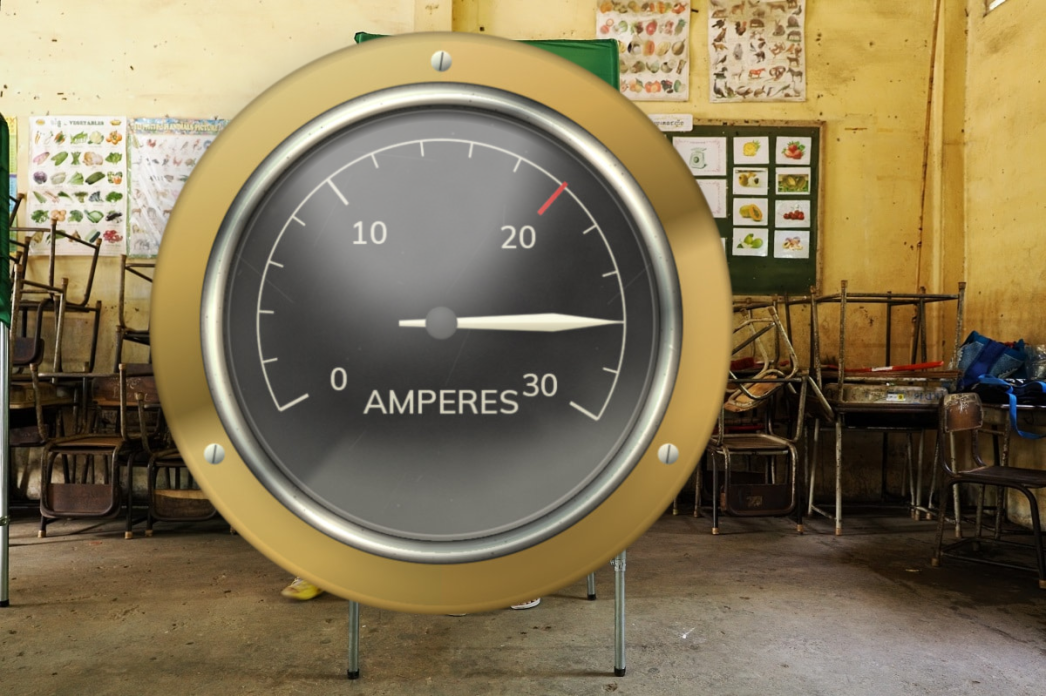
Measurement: 26 A
